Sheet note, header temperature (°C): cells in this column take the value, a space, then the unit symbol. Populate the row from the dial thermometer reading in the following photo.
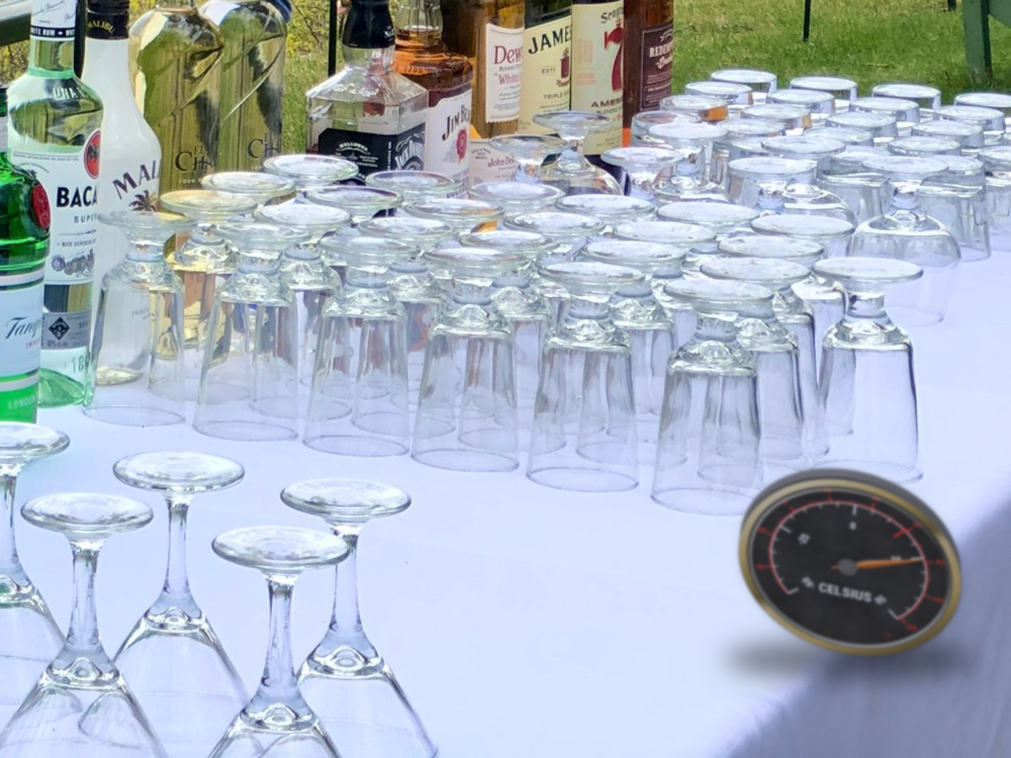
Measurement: 25 °C
